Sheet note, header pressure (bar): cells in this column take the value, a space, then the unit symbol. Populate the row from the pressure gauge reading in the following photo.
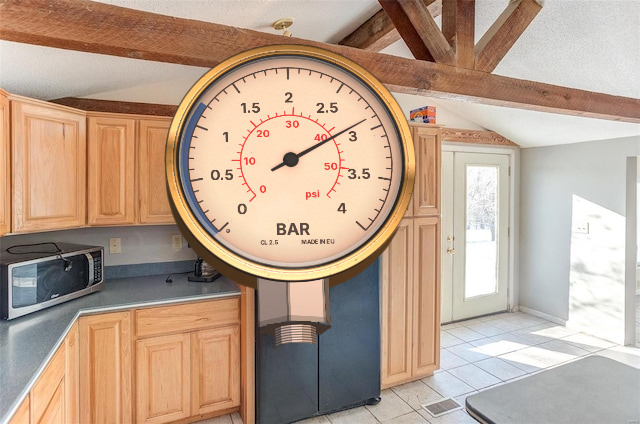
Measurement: 2.9 bar
